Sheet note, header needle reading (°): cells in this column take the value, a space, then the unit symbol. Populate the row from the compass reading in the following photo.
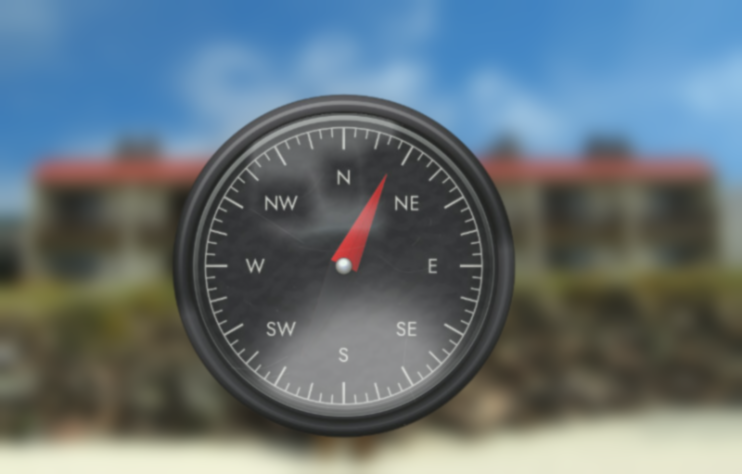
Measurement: 25 °
